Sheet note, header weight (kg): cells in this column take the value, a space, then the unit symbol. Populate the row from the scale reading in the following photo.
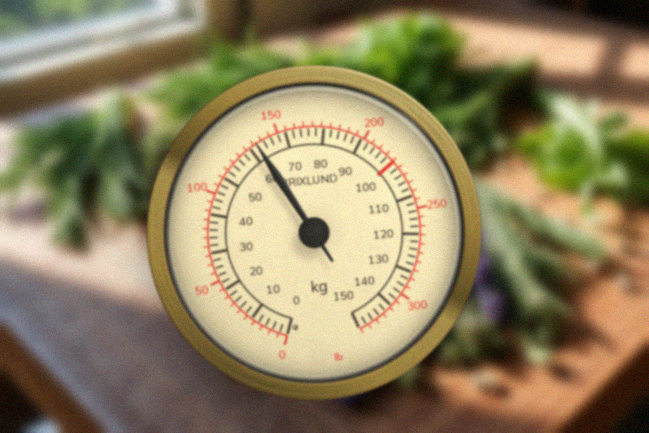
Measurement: 62 kg
